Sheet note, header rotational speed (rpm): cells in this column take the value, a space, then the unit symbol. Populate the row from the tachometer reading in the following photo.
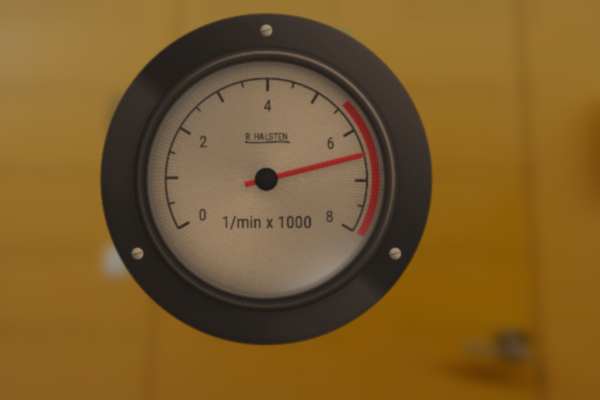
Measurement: 6500 rpm
